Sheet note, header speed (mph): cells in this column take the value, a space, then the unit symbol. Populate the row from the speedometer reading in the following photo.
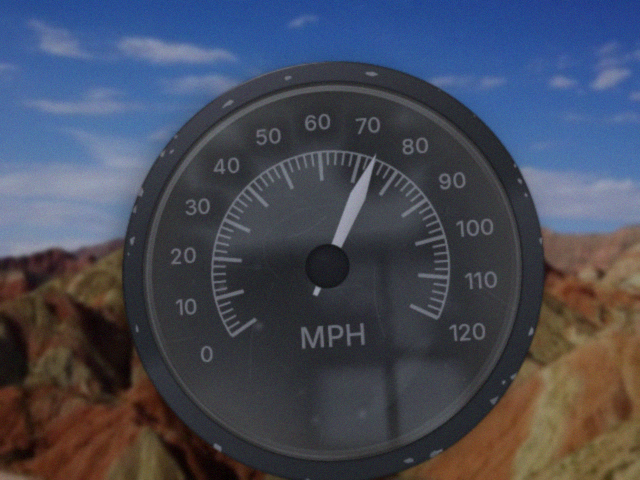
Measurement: 74 mph
